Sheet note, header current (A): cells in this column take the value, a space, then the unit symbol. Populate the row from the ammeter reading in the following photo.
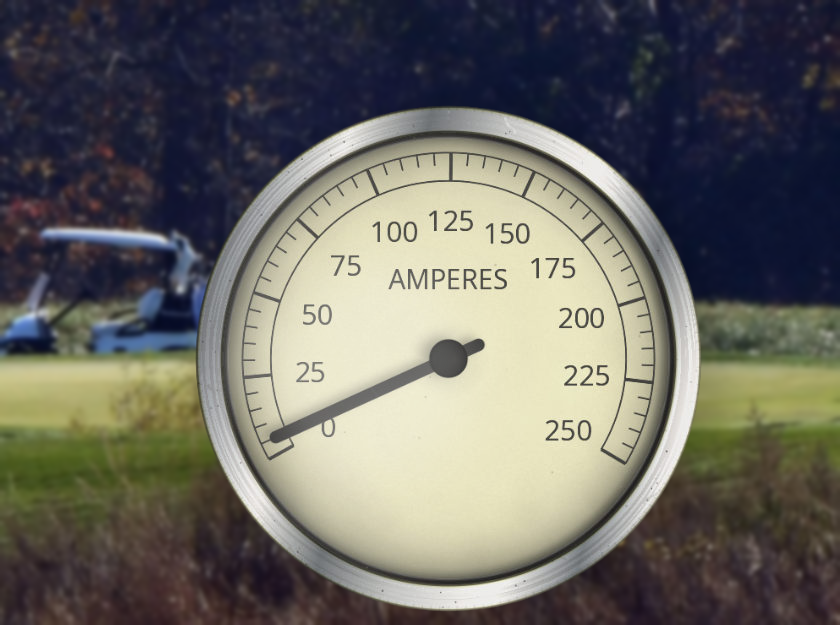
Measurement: 5 A
